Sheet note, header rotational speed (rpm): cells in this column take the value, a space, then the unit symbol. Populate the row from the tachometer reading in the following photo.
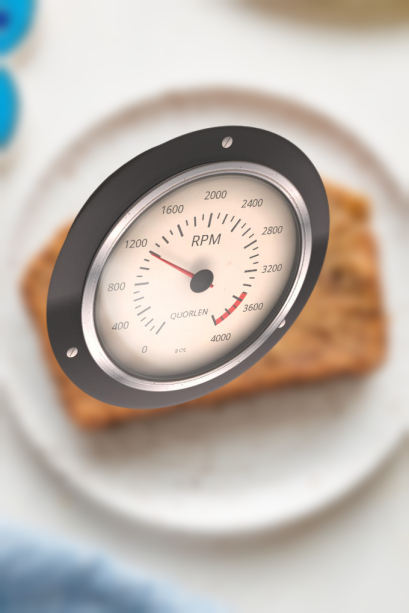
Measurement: 1200 rpm
